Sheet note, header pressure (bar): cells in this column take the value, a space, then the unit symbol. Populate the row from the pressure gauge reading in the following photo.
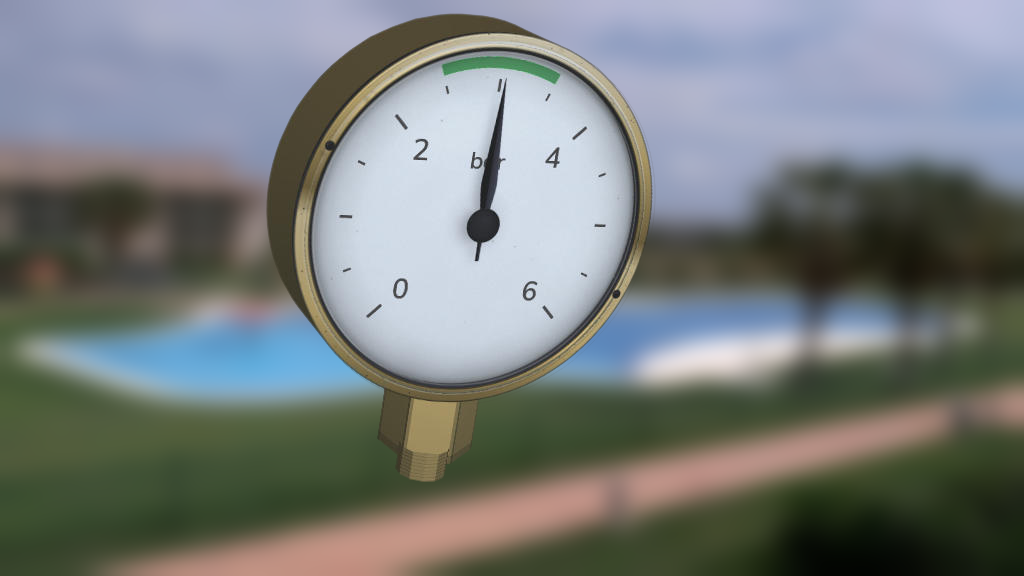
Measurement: 3 bar
